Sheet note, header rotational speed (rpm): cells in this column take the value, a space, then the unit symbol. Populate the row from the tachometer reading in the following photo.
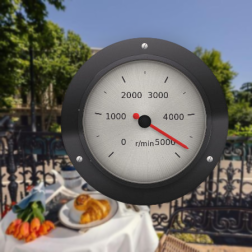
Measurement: 4750 rpm
